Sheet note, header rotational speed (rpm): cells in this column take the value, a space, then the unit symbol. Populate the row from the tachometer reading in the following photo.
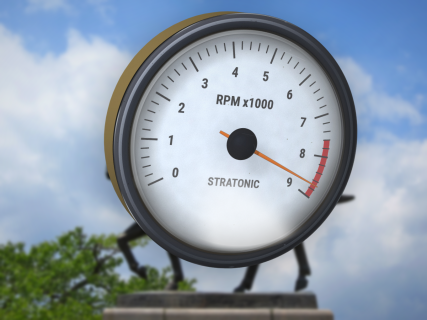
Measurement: 8700 rpm
